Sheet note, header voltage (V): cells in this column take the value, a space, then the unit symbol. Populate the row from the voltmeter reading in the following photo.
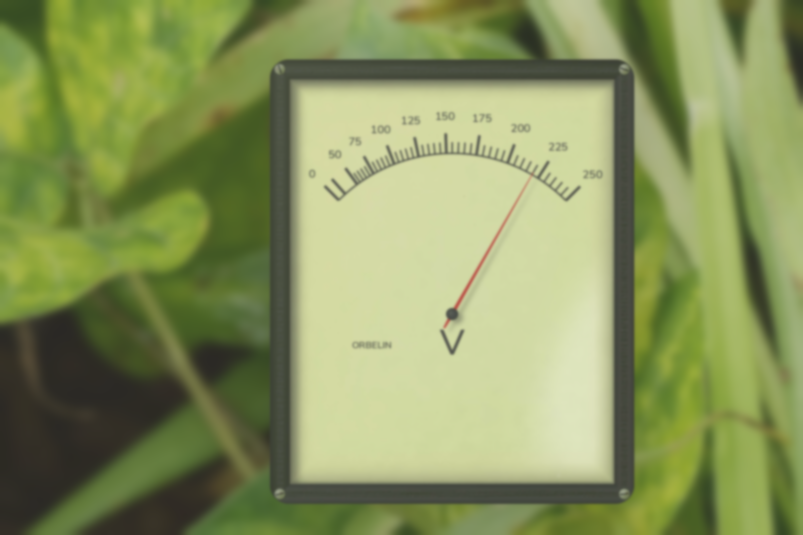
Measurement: 220 V
